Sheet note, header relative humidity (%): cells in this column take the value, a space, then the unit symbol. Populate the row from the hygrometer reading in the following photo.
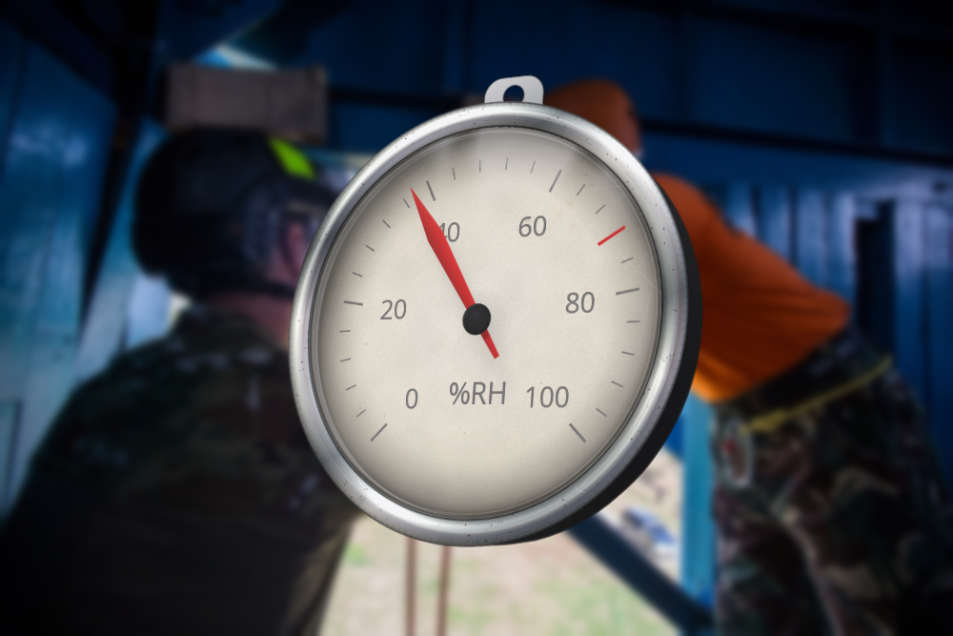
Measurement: 38 %
